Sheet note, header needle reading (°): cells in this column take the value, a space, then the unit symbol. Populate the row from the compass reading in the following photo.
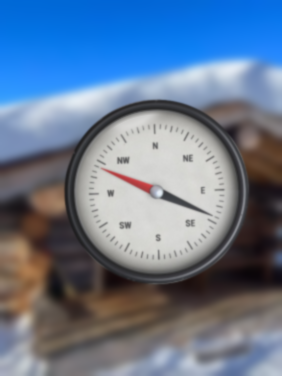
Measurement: 295 °
